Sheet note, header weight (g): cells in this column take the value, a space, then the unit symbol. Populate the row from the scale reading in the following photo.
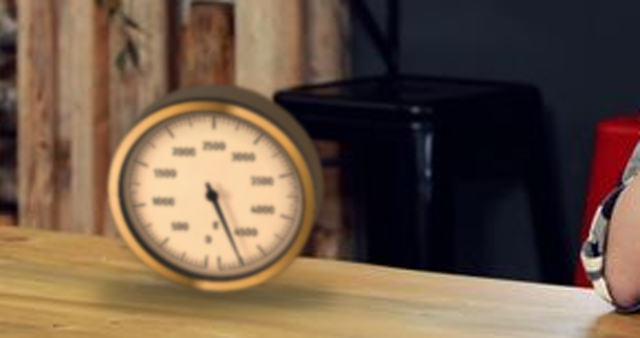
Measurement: 4750 g
